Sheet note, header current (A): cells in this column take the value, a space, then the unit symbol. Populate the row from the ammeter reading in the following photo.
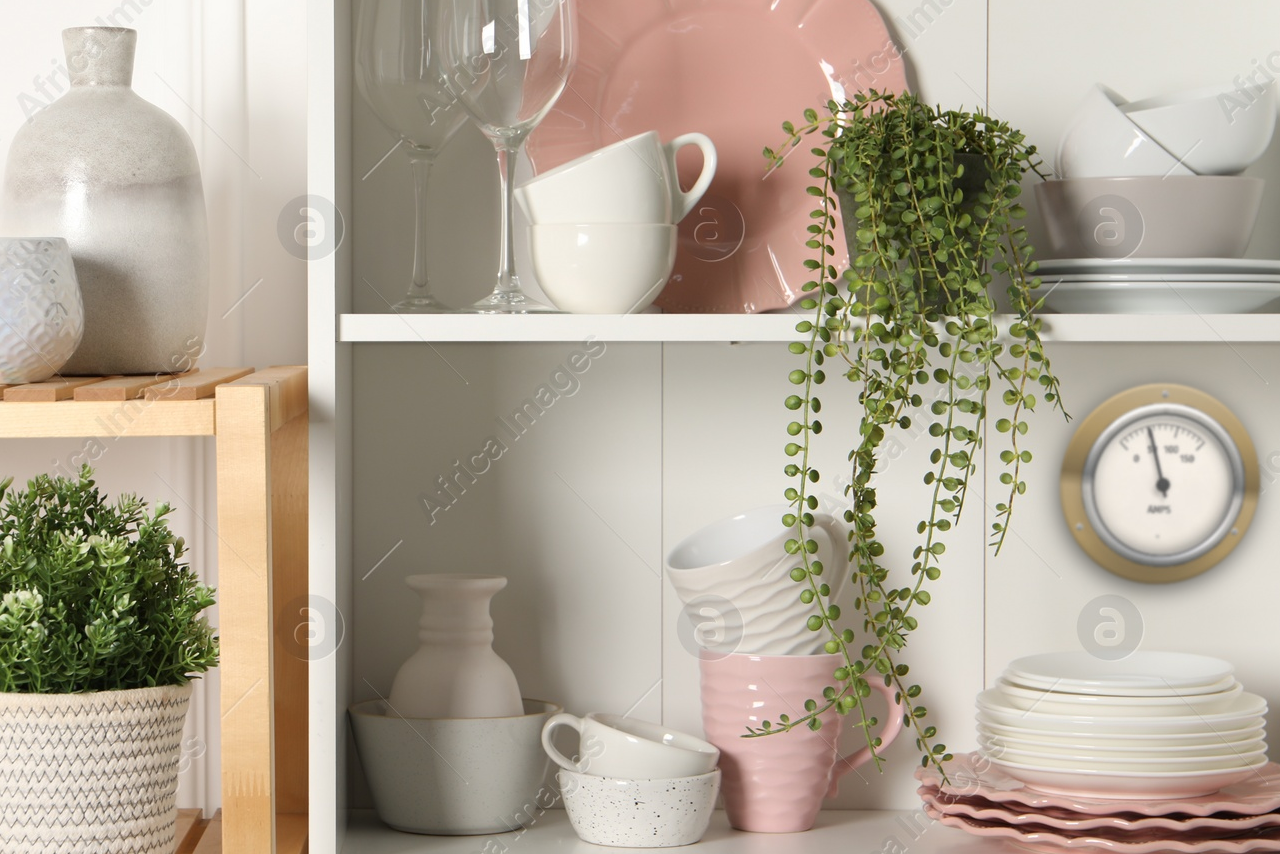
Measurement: 50 A
